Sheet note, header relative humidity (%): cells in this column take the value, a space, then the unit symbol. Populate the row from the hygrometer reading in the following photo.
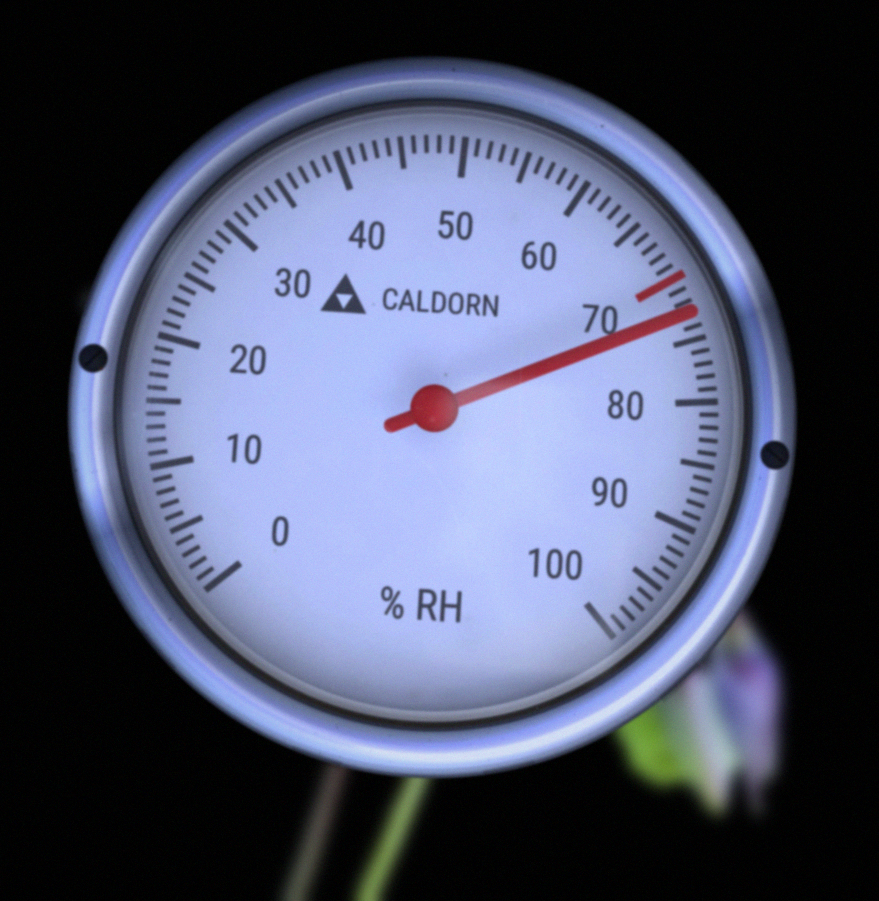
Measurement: 73 %
